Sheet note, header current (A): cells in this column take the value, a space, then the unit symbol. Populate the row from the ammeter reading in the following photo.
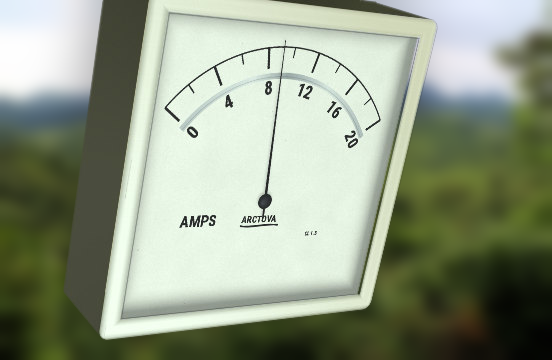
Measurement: 9 A
